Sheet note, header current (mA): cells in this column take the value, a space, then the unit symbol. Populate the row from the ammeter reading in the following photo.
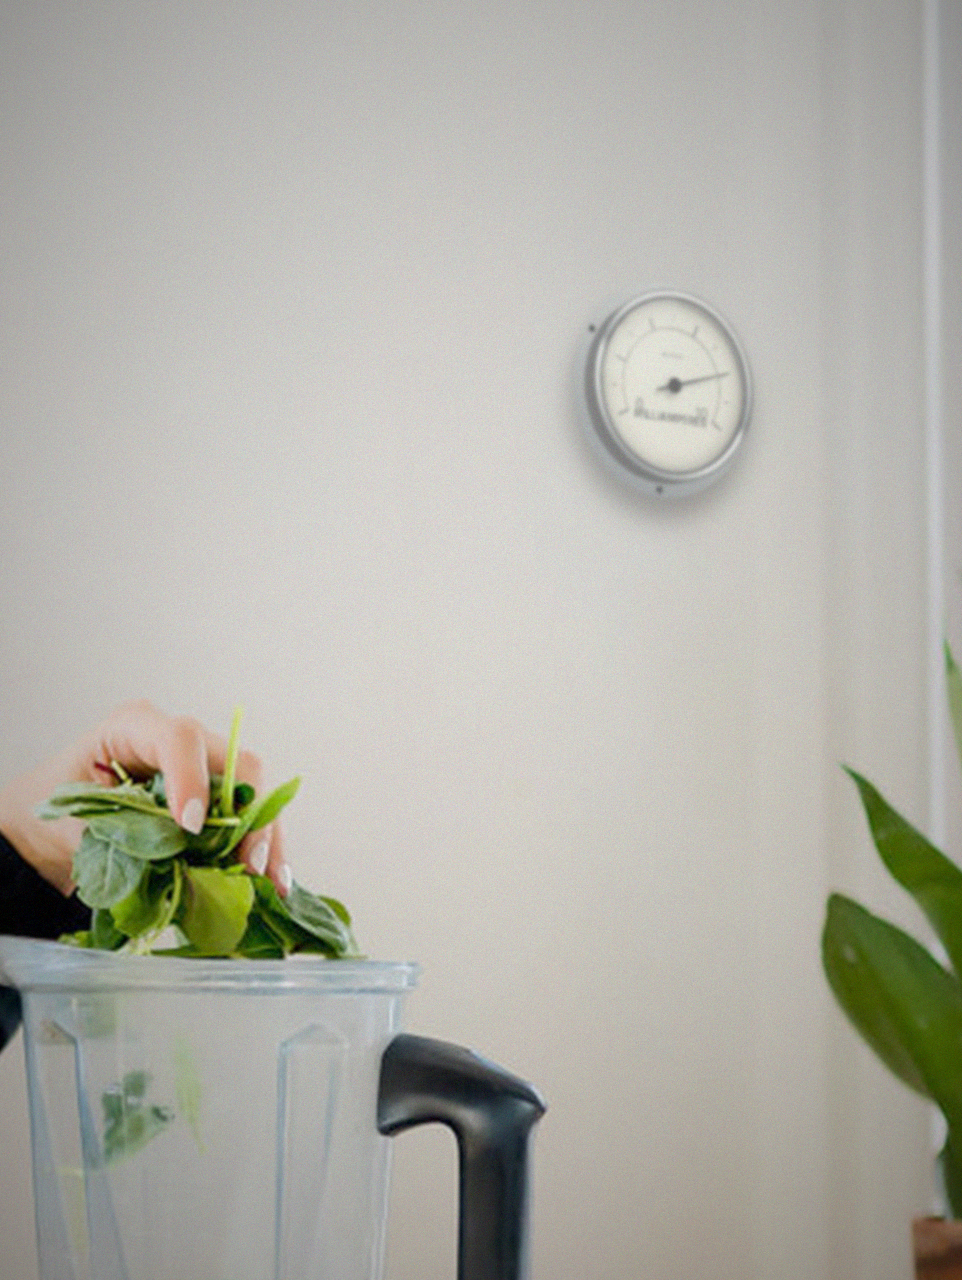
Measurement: 8 mA
